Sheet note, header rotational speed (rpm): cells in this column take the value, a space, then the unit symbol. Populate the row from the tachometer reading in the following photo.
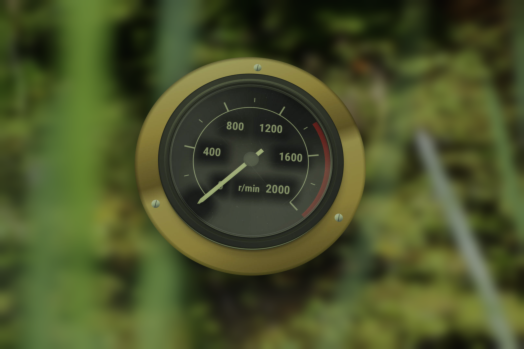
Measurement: 0 rpm
